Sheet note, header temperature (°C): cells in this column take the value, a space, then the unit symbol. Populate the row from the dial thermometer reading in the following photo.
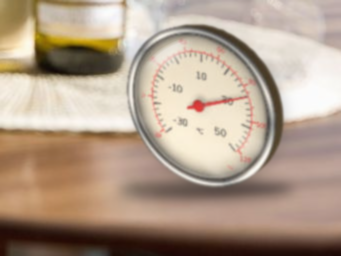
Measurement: 30 °C
